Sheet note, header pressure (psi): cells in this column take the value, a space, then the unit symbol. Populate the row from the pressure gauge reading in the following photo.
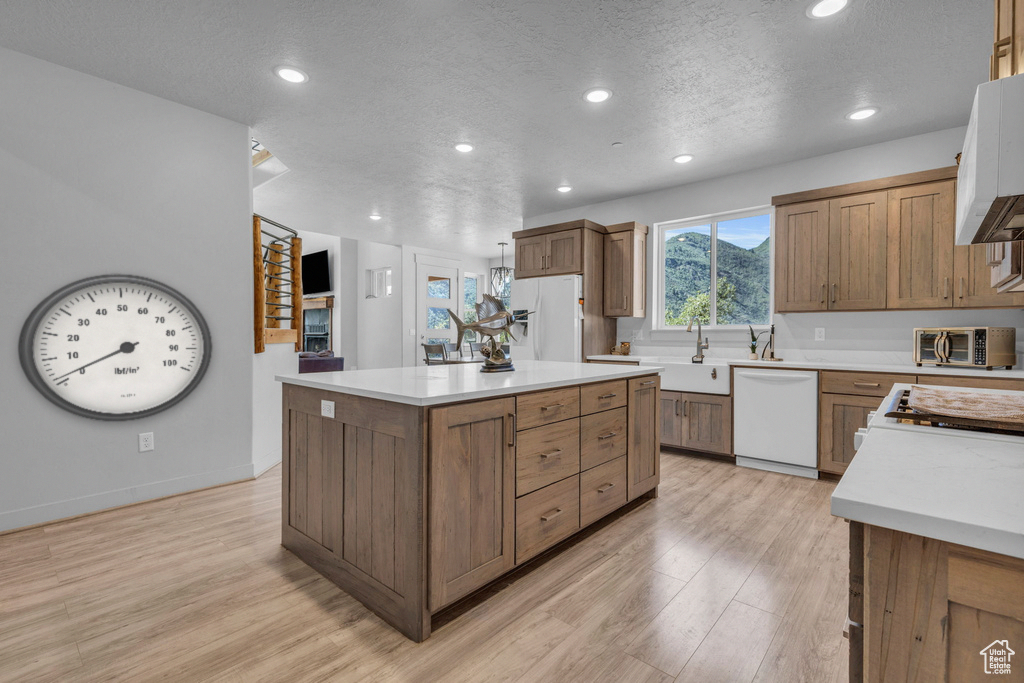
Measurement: 2 psi
